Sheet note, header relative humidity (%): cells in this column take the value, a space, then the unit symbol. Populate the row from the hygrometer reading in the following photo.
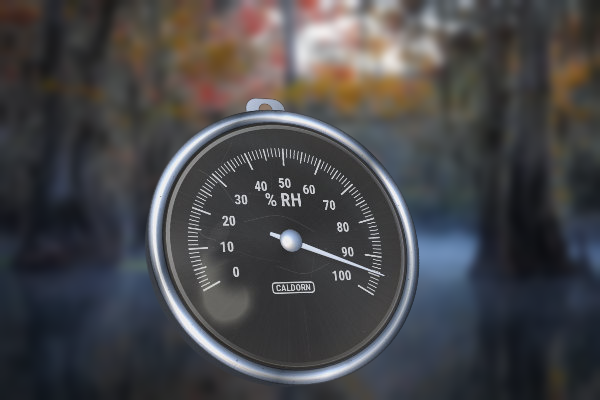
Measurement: 95 %
